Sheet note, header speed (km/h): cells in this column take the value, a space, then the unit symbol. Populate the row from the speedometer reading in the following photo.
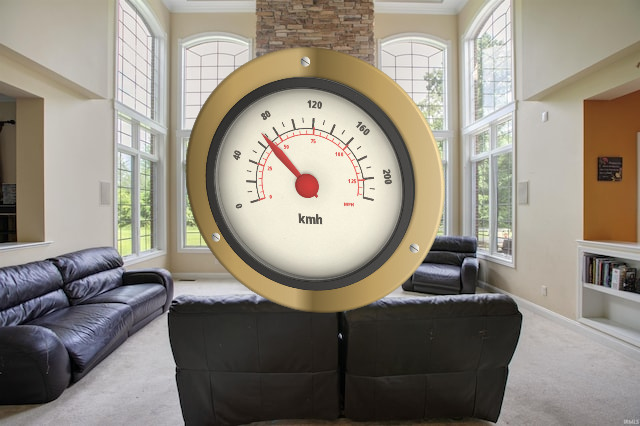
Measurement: 70 km/h
